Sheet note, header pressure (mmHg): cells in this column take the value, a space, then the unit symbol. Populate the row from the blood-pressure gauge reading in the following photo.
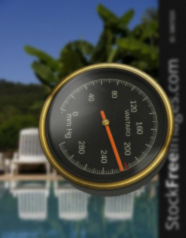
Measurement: 220 mmHg
